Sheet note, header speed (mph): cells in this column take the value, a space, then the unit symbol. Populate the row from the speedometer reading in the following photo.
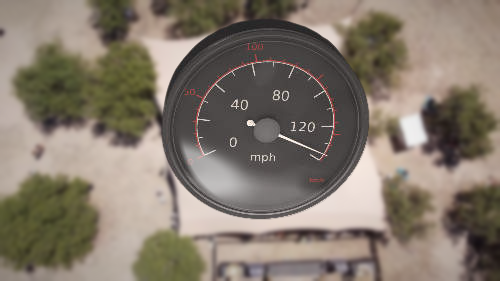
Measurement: 135 mph
